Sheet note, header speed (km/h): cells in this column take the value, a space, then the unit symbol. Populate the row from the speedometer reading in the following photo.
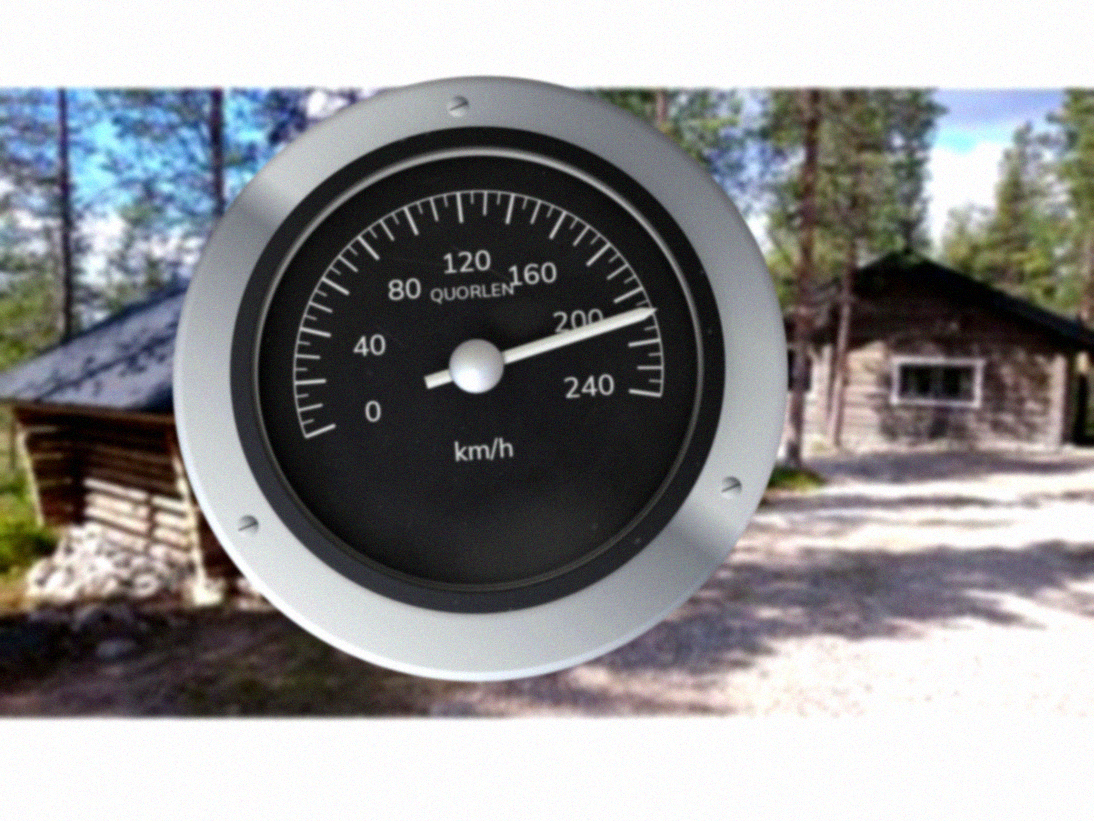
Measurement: 210 km/h
